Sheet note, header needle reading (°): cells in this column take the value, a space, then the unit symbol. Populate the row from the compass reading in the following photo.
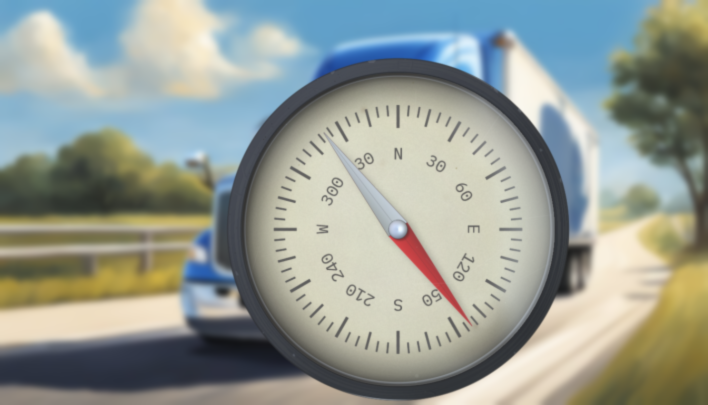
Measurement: 142.5 °
